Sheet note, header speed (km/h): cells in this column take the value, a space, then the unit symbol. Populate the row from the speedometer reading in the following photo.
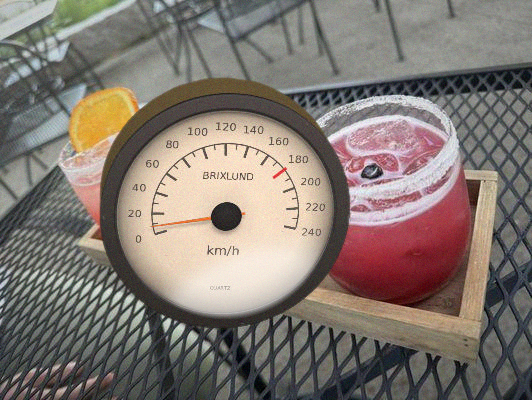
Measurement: 10 km/h
